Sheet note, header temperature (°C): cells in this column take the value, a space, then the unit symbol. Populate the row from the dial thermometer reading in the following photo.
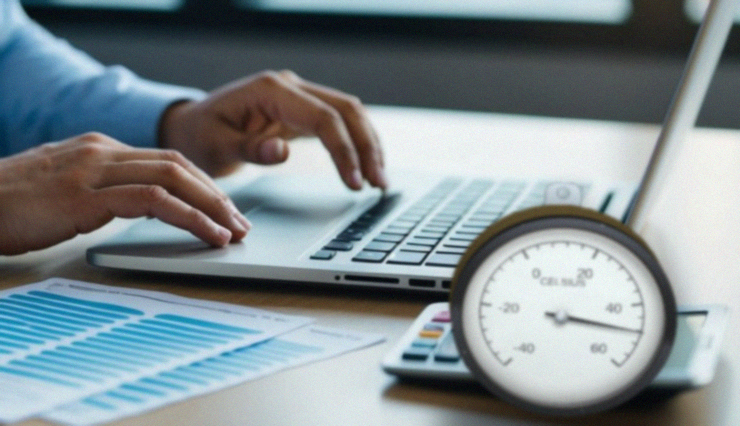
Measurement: 48 °C
